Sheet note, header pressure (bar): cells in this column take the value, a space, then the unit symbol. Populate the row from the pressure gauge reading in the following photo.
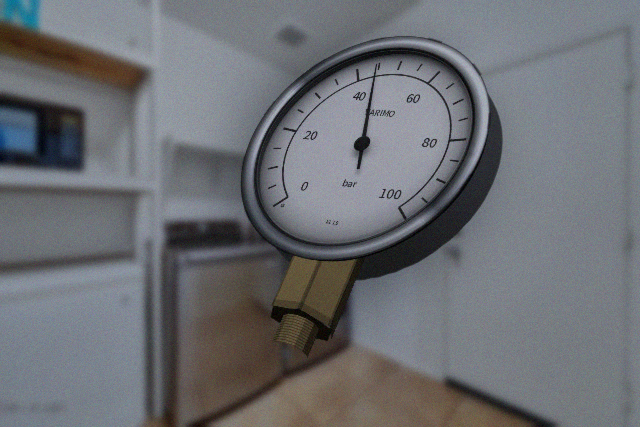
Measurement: 45 bar
